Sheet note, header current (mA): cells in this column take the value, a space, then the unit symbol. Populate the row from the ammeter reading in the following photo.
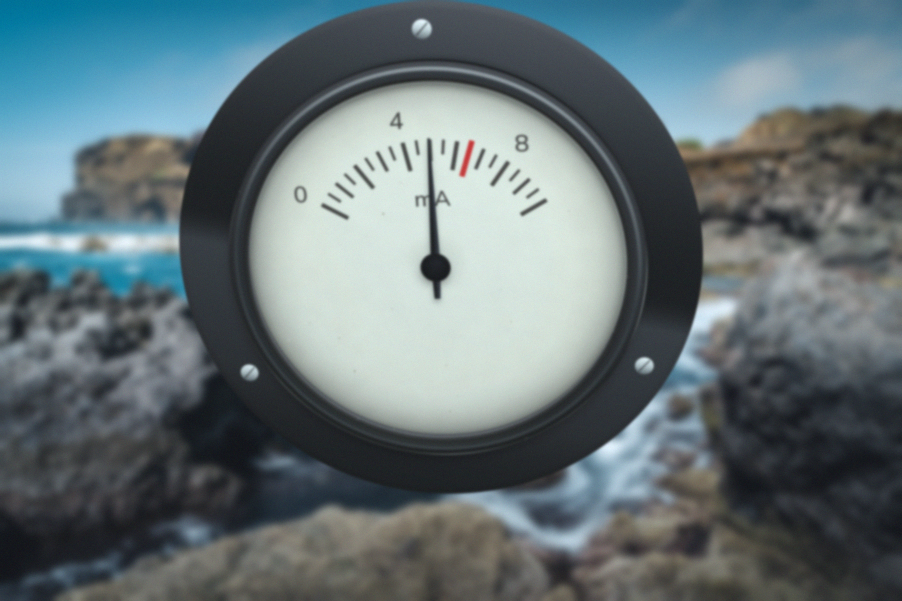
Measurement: 5 mA
